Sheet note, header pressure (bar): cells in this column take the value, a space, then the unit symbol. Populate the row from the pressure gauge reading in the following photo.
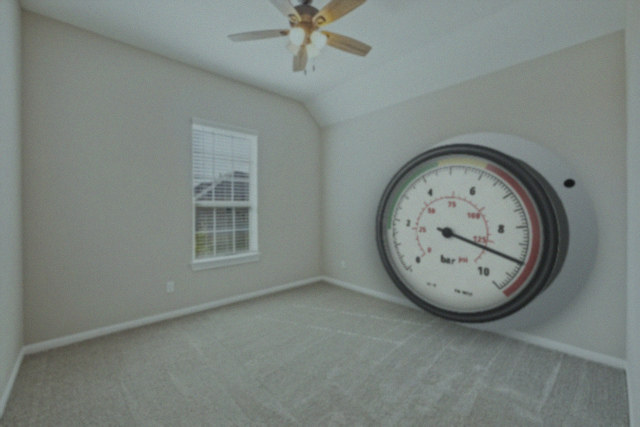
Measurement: 9 bar
